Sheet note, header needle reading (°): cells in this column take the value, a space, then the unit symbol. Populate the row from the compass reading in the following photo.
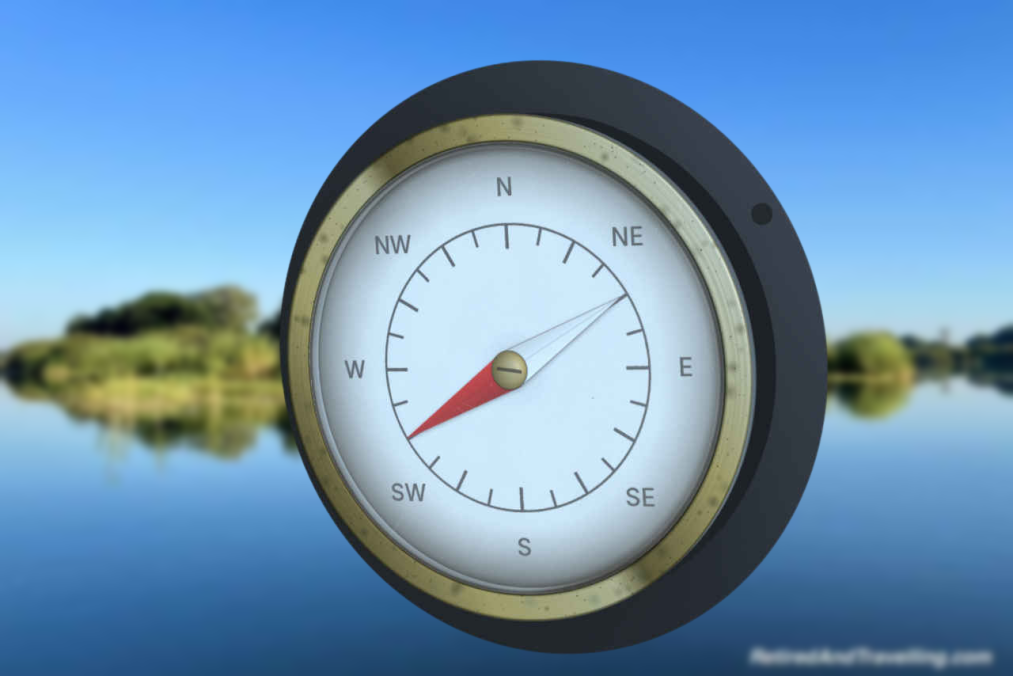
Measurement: 240 °
